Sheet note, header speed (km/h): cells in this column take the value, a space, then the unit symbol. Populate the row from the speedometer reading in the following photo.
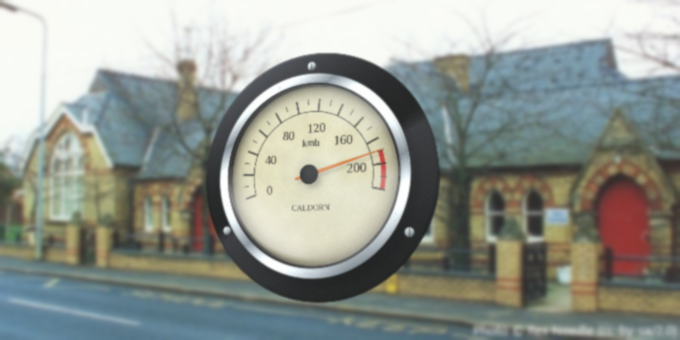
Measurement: 190 km/h
